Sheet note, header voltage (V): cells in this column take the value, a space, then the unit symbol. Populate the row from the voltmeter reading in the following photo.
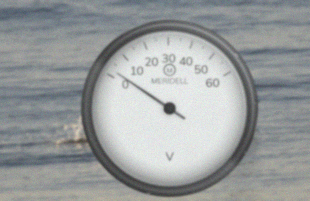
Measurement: 2.5 V
